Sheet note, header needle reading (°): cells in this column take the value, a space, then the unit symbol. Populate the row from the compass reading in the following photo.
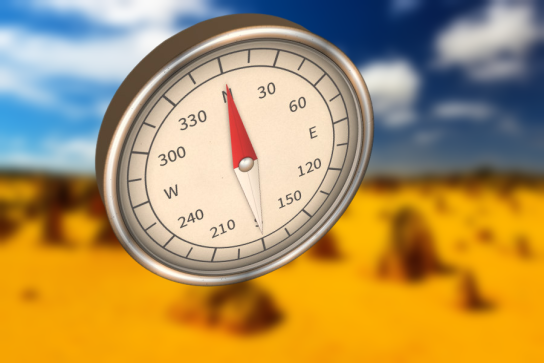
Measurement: 0 °
